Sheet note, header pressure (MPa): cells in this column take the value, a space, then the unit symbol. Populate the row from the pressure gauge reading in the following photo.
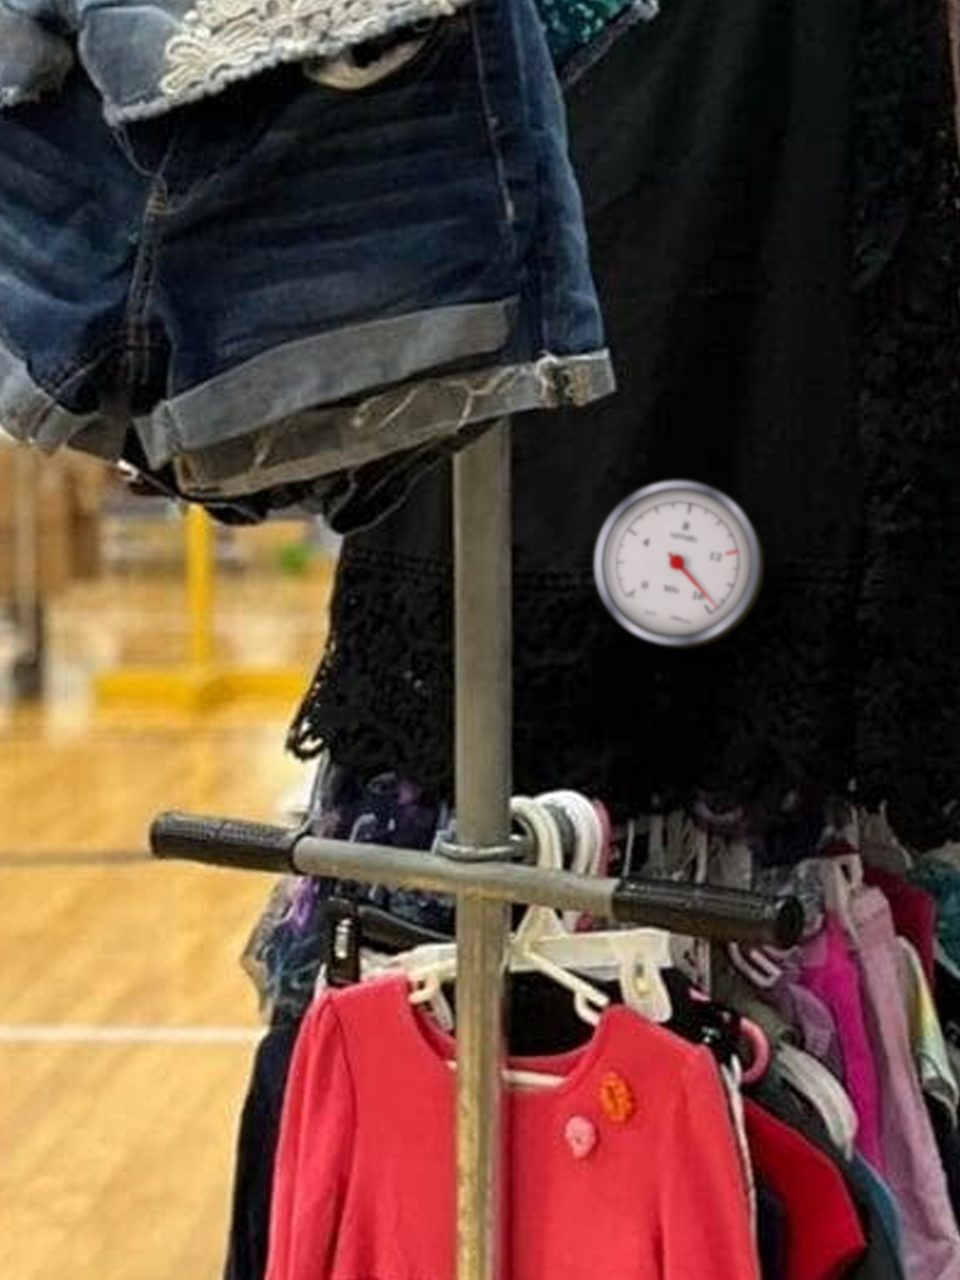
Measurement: 15.5 MPa
